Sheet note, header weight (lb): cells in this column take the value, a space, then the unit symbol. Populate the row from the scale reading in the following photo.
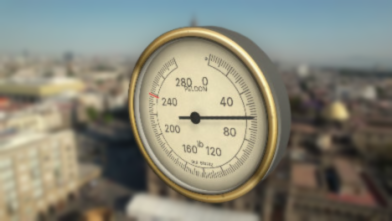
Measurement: 60 lb
